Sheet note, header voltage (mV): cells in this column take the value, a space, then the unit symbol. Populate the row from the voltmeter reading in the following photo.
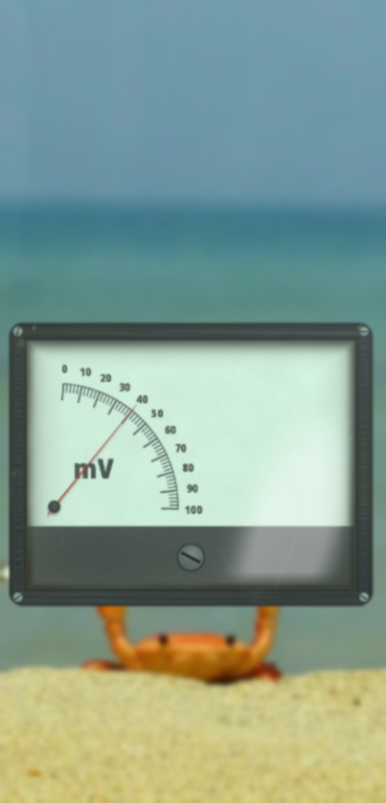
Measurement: 40 mV
